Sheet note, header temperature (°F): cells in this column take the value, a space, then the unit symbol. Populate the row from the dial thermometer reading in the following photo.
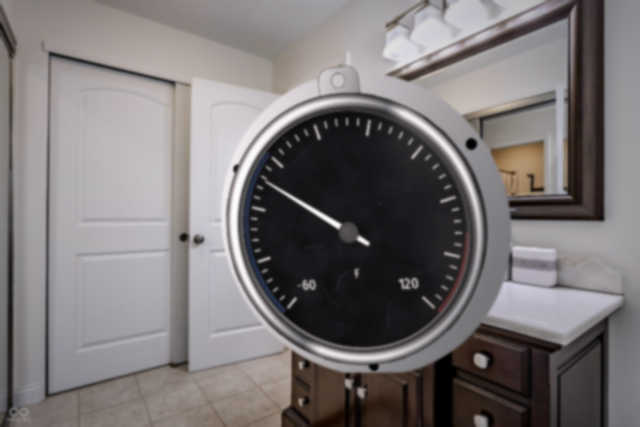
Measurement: -8 °F
